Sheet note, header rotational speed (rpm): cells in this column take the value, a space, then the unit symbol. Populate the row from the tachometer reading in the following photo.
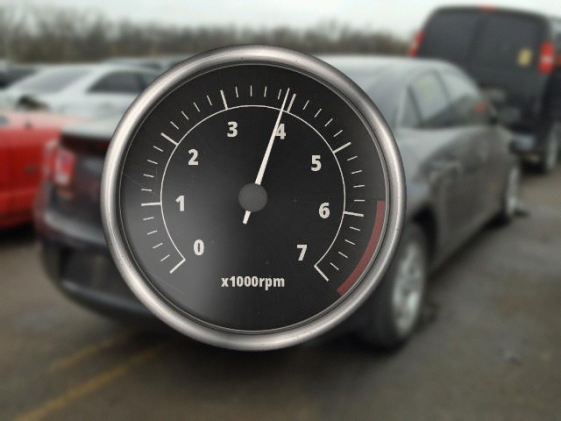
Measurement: 3900 rpm
